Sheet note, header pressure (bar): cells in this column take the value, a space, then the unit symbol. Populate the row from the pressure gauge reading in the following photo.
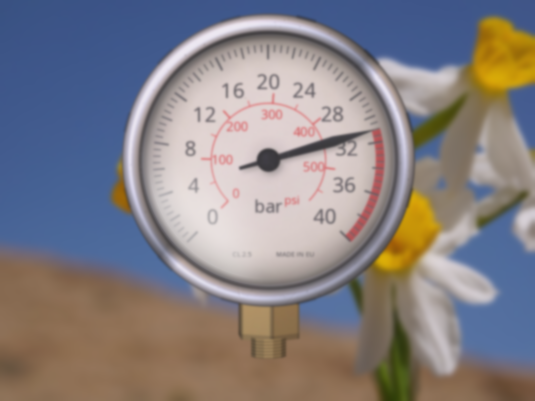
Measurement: 31 bar
